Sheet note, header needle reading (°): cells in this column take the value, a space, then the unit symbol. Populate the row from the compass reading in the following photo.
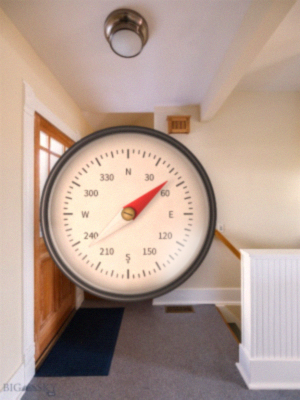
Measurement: 50 °
